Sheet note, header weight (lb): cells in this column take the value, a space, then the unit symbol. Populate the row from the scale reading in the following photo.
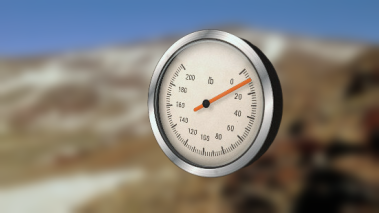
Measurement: 10 lb
